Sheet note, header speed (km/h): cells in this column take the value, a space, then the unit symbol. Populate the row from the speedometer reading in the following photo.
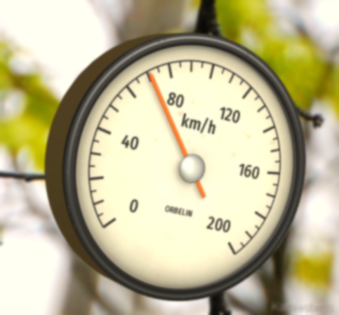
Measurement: 70 km/h
